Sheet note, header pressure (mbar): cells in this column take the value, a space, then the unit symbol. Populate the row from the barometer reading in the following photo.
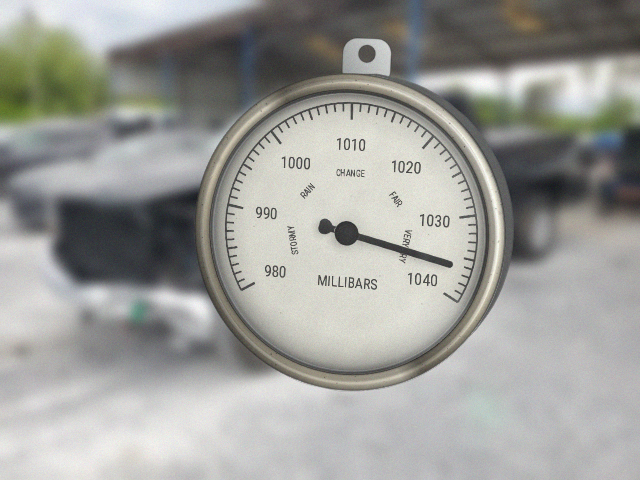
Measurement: 1036 mbar
